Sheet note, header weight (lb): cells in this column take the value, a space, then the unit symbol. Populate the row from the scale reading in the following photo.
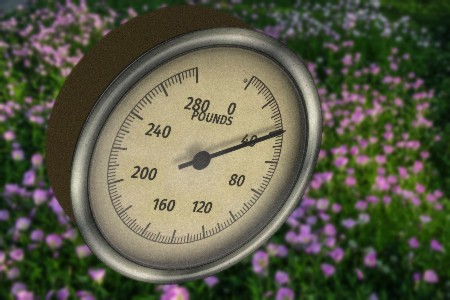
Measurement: 40 lb
